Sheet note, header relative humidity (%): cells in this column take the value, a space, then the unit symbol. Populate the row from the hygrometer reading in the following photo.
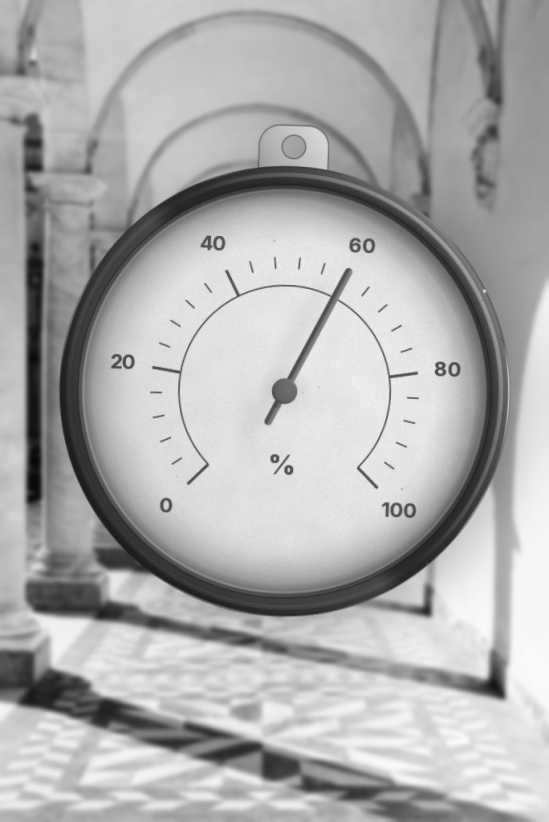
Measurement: 60 %
